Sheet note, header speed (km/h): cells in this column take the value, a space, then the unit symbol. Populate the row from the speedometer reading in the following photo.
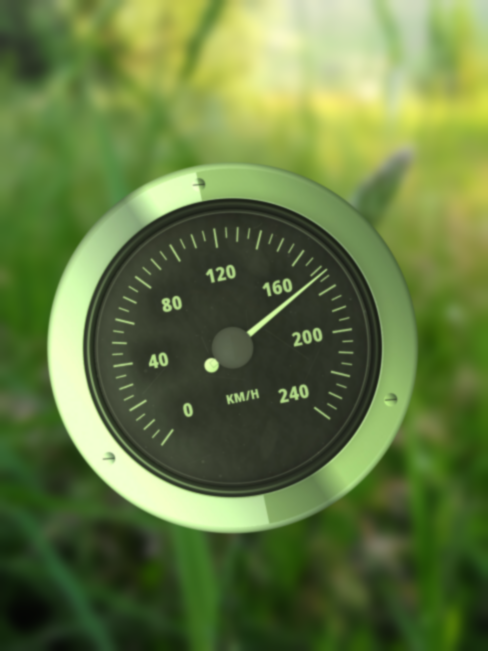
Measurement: 172.5 km/h
